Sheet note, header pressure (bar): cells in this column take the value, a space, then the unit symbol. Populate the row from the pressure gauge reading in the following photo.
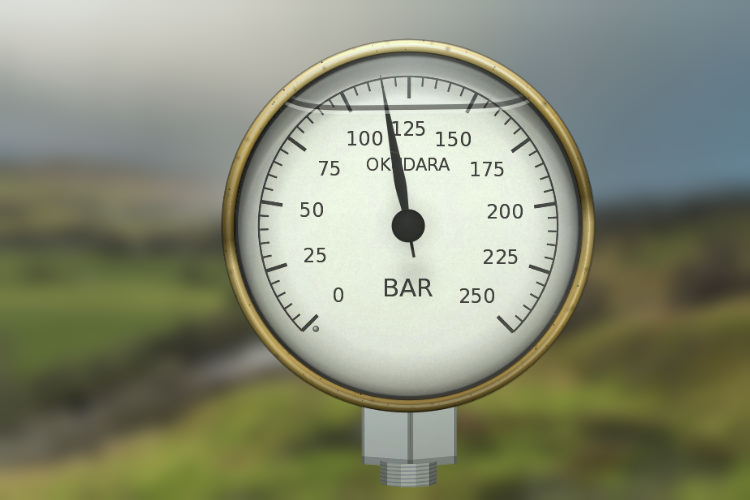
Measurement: 115 bar
